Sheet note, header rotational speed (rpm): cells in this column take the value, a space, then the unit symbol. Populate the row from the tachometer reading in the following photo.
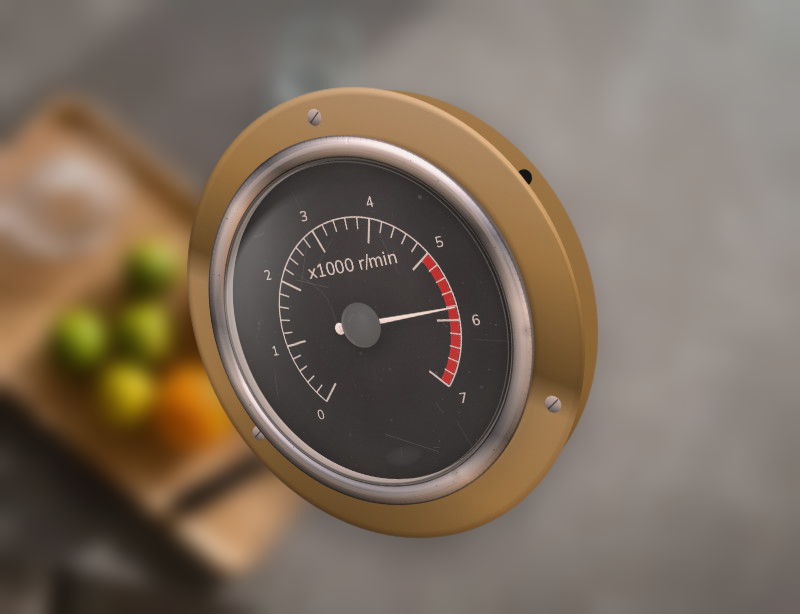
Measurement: 5800 rpm
